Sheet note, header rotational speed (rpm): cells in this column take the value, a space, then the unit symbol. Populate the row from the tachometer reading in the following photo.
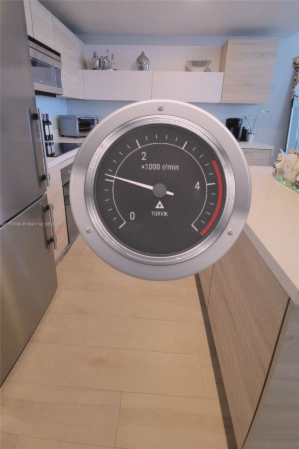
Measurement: 1100 rpm
